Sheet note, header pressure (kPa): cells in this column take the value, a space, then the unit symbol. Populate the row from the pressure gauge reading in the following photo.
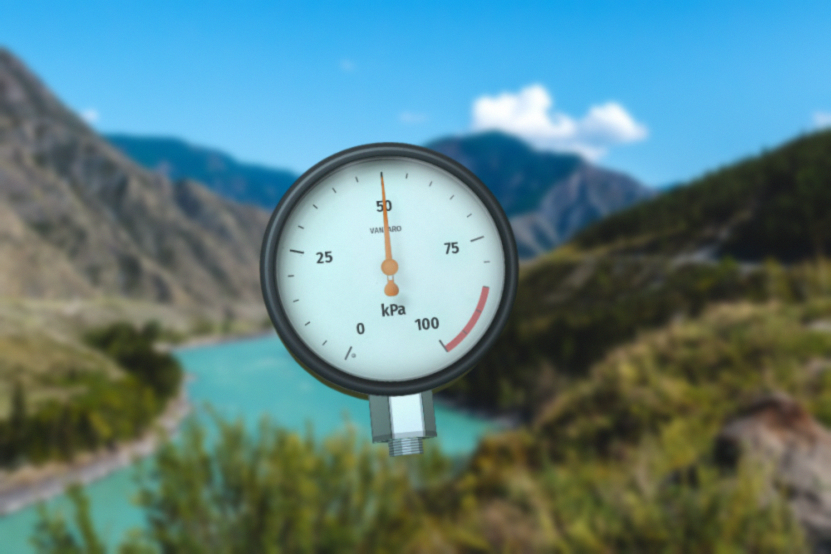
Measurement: 50 kPa
